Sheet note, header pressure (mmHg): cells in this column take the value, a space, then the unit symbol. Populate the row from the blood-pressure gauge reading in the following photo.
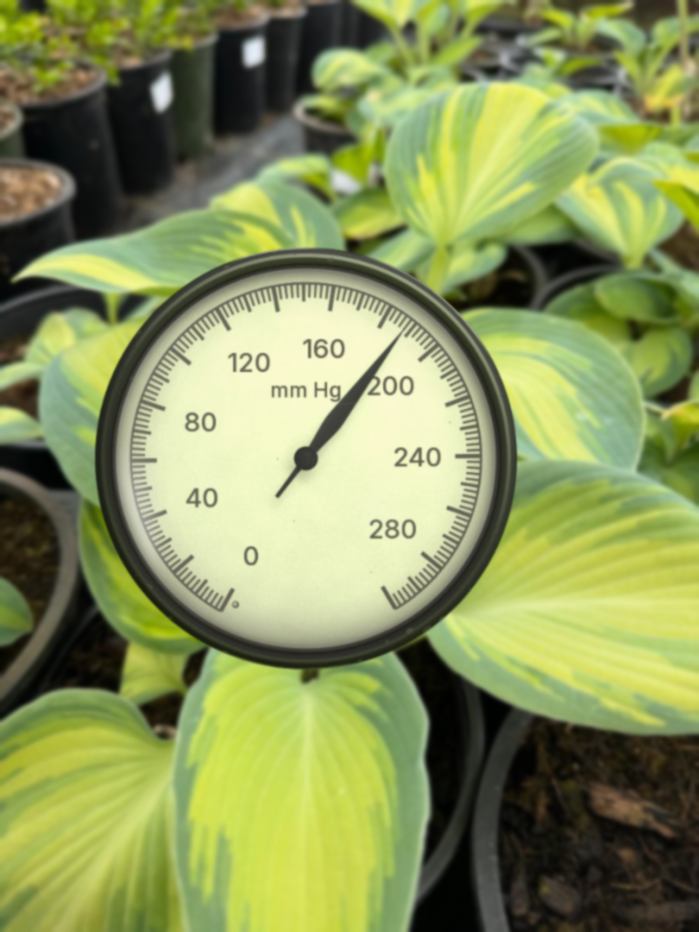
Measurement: 188 mmHg
